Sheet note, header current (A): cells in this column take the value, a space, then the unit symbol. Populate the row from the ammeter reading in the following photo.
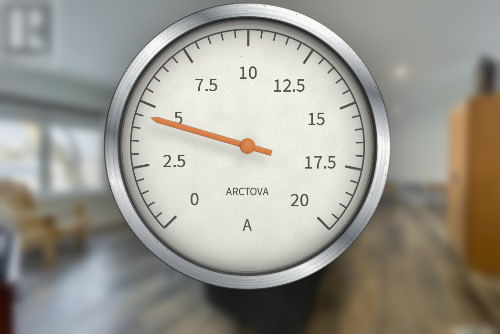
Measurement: 4.5 A
